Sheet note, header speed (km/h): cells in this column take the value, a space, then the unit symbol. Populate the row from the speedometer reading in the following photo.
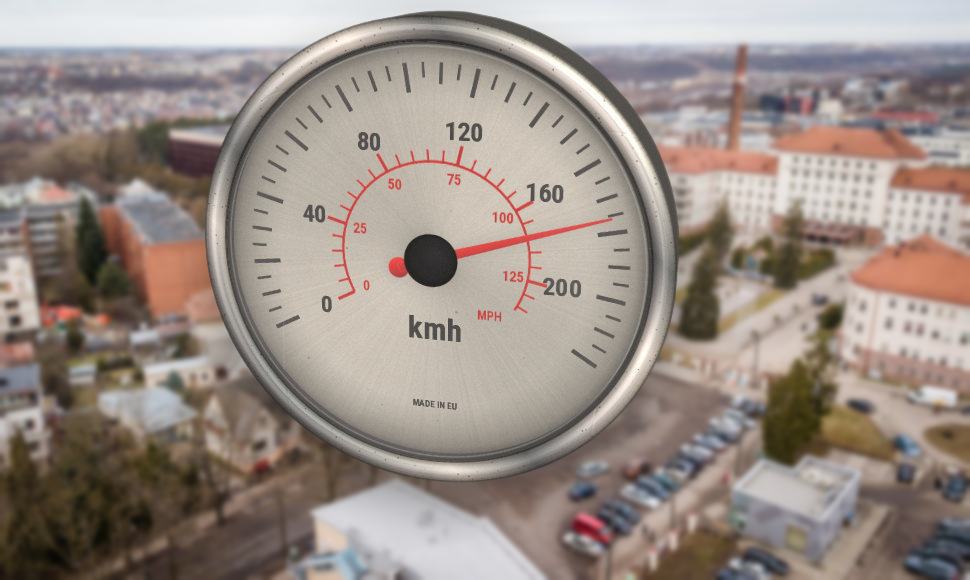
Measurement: 175 km/h
